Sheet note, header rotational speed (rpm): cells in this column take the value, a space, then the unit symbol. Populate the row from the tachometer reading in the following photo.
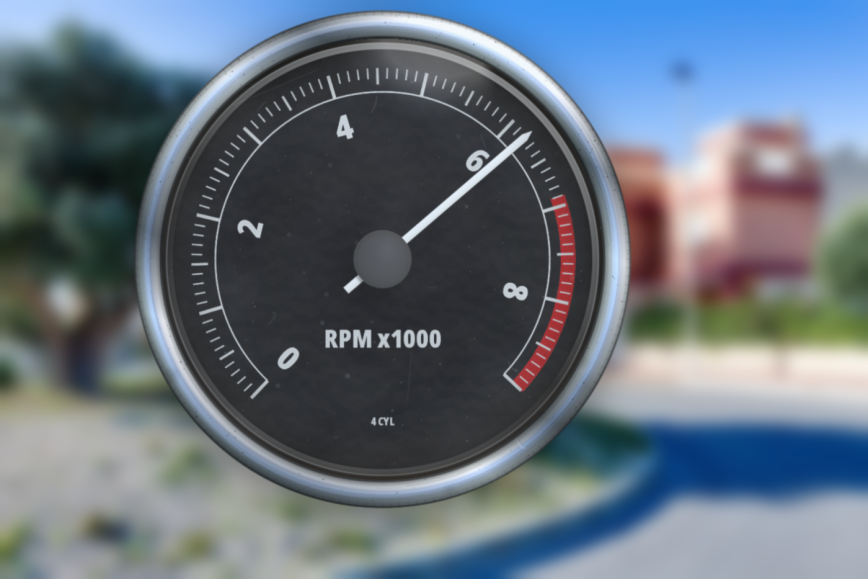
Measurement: 6200 rpm
